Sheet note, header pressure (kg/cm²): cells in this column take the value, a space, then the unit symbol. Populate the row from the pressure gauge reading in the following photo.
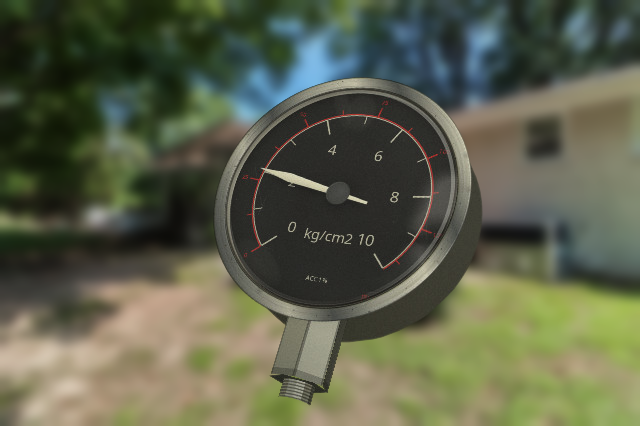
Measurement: 2 kg/cm²
